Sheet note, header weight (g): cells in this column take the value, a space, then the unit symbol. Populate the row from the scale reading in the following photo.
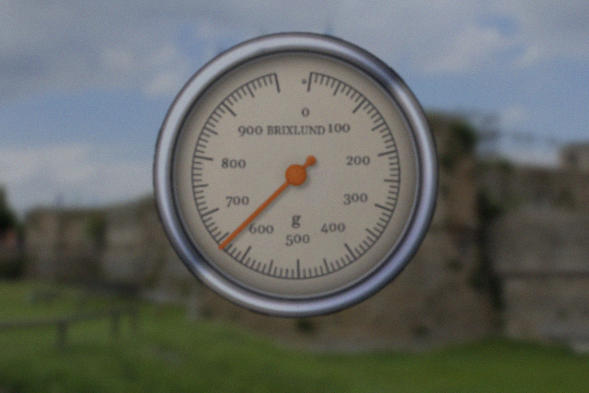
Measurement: 640 g
